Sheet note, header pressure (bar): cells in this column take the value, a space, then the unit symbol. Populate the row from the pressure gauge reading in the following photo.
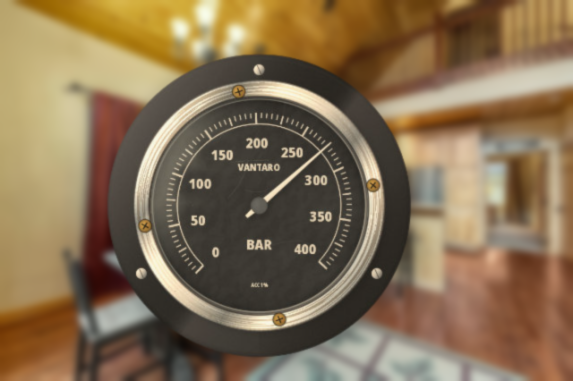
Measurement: 275 bar
